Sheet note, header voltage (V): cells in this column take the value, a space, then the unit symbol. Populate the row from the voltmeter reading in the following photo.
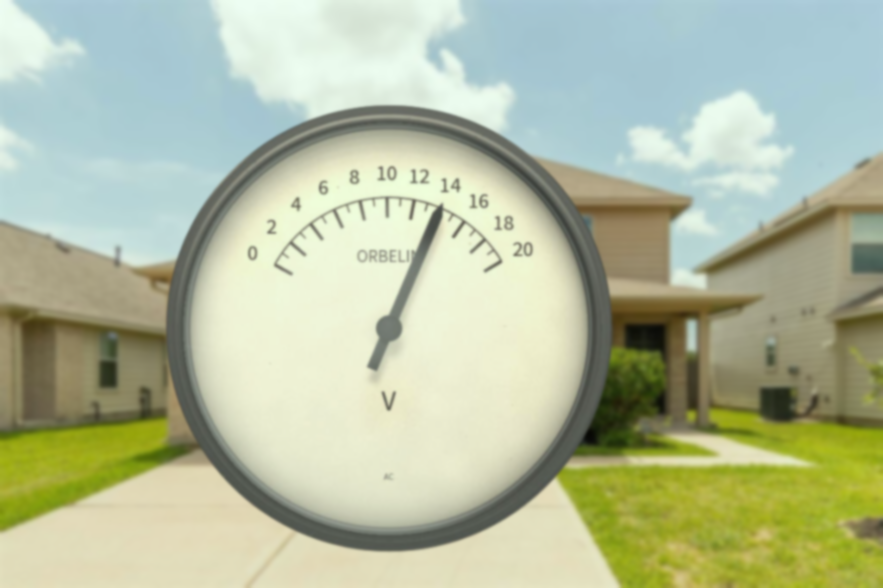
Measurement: 14 V
